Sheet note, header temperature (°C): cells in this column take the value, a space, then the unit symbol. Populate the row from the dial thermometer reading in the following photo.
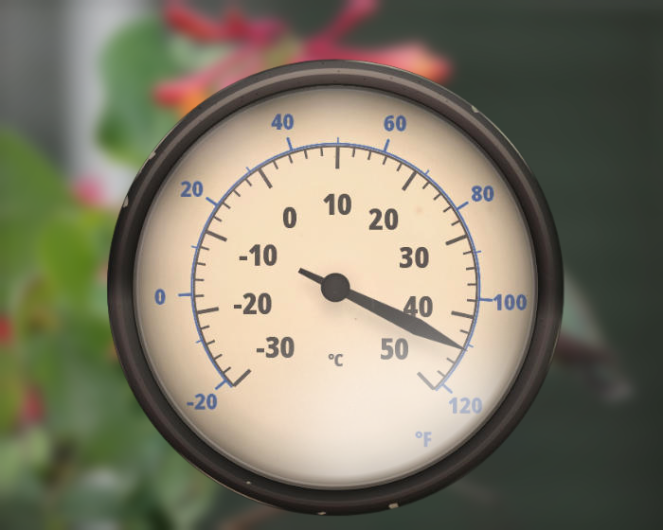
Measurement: 44 °C
